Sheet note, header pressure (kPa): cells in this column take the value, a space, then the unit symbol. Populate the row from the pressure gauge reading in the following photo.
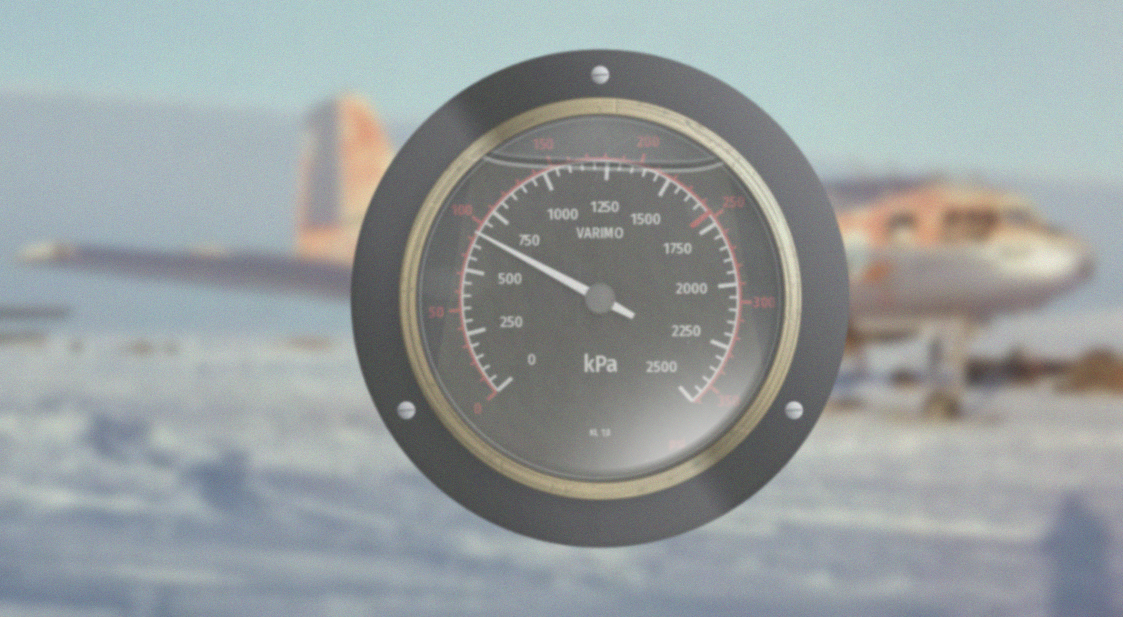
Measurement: 650 kPa
